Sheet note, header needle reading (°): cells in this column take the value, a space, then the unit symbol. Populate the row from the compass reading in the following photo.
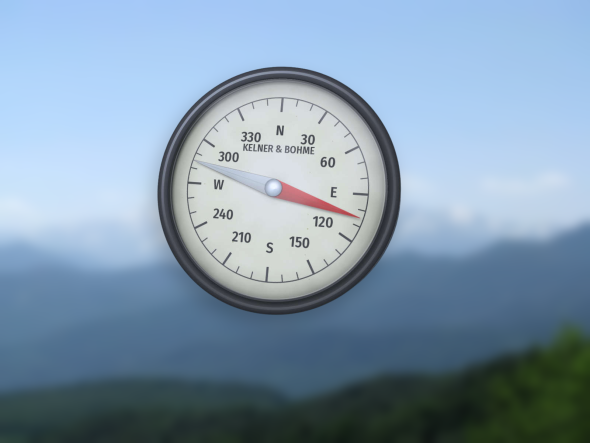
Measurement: 105 °
